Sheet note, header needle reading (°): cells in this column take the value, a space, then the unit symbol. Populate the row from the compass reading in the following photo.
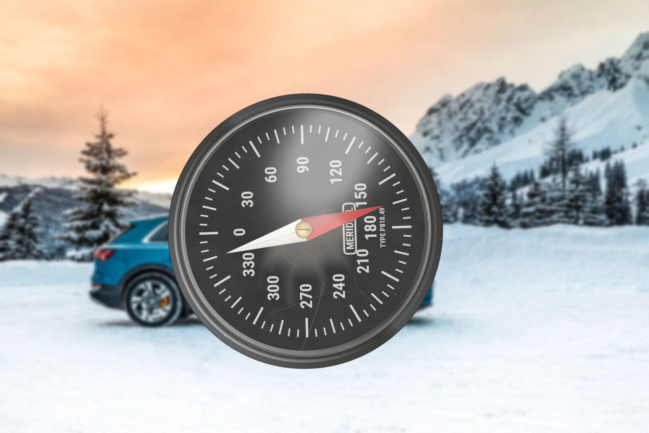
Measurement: 165 °
